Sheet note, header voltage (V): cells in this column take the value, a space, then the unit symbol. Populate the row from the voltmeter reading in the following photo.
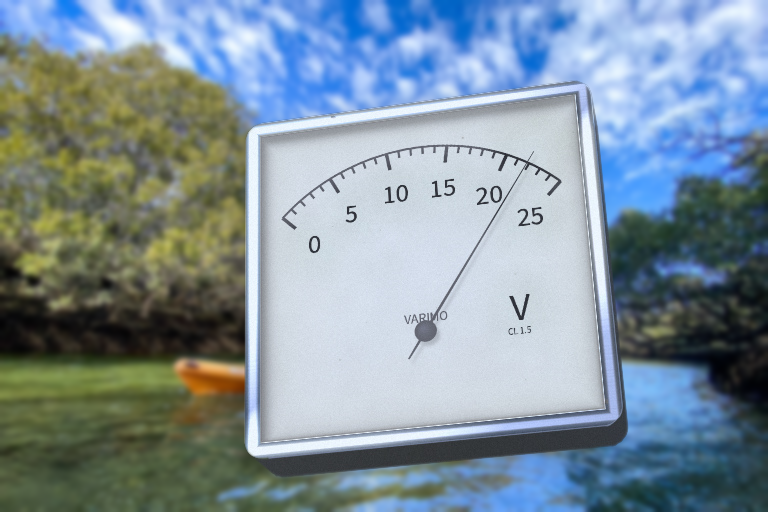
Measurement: 22 V
